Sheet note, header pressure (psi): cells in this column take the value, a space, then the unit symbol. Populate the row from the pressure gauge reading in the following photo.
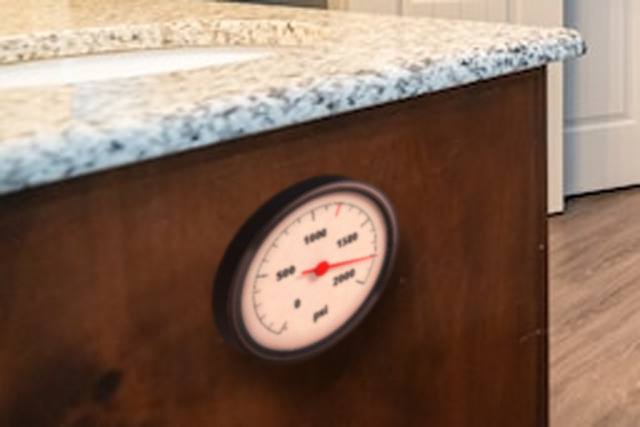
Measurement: 1800 psi
